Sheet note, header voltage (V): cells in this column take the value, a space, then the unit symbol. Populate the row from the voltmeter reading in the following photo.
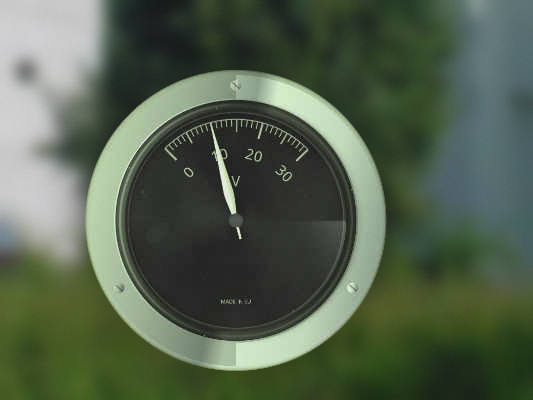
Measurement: 10 V
